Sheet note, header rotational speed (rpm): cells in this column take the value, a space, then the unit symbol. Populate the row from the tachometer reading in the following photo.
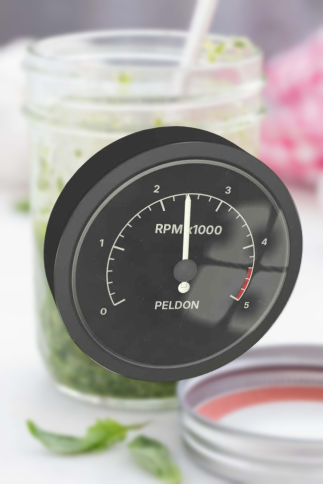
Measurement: 2400 rpm
